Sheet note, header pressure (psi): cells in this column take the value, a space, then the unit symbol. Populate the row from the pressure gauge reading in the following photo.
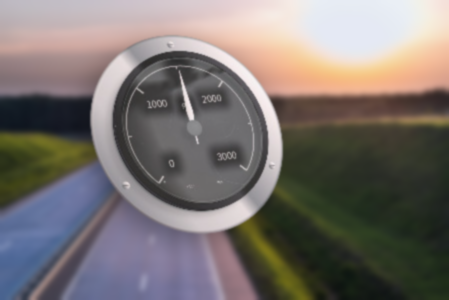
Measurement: 1500 psi
